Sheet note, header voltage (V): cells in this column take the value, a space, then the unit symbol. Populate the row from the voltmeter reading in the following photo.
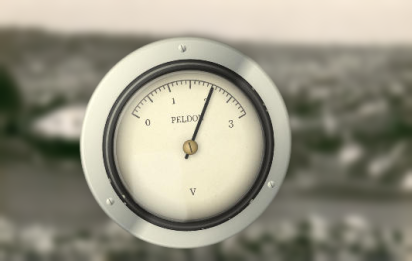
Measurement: 2 V
